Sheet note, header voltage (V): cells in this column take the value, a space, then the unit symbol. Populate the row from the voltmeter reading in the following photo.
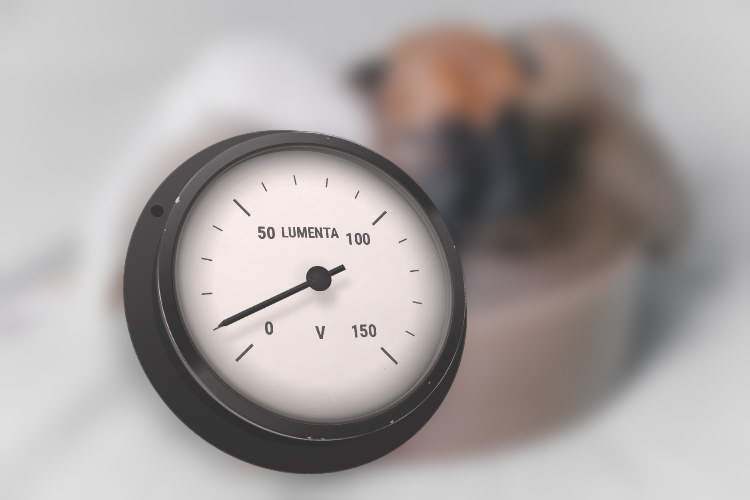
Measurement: 10 V
